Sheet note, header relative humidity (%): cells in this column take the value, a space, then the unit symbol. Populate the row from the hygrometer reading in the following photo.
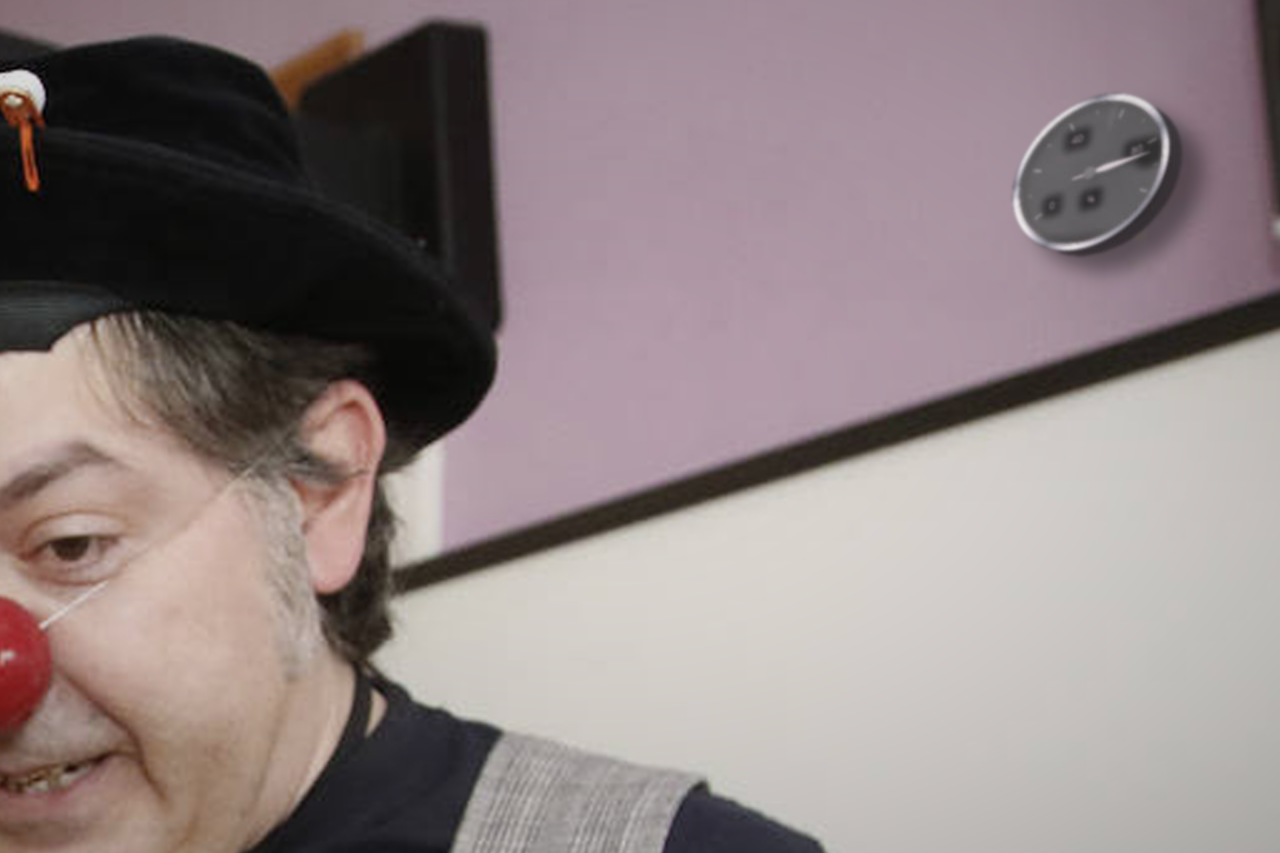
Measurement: 85 %
